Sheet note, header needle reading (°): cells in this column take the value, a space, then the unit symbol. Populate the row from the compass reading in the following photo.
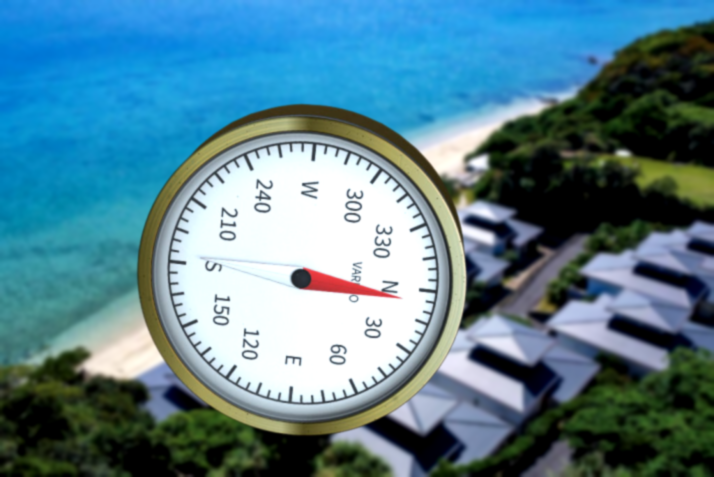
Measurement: 5 °
